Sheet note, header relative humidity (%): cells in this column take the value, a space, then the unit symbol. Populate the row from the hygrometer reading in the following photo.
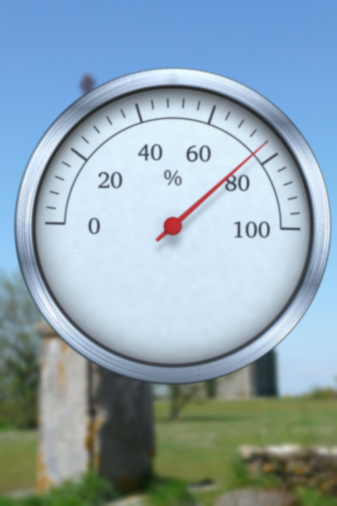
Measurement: 76 %
